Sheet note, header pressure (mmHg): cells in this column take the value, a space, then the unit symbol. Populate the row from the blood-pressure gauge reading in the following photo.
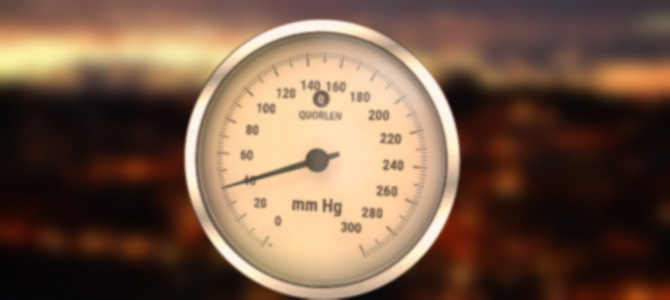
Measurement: 40 mmHg
